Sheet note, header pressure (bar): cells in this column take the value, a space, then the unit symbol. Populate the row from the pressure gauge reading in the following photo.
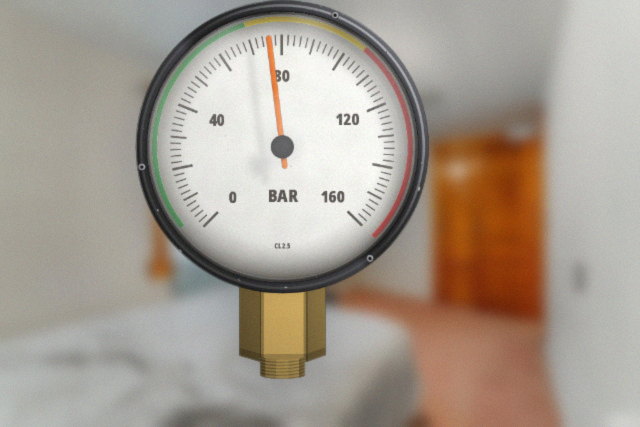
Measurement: 76 bar
